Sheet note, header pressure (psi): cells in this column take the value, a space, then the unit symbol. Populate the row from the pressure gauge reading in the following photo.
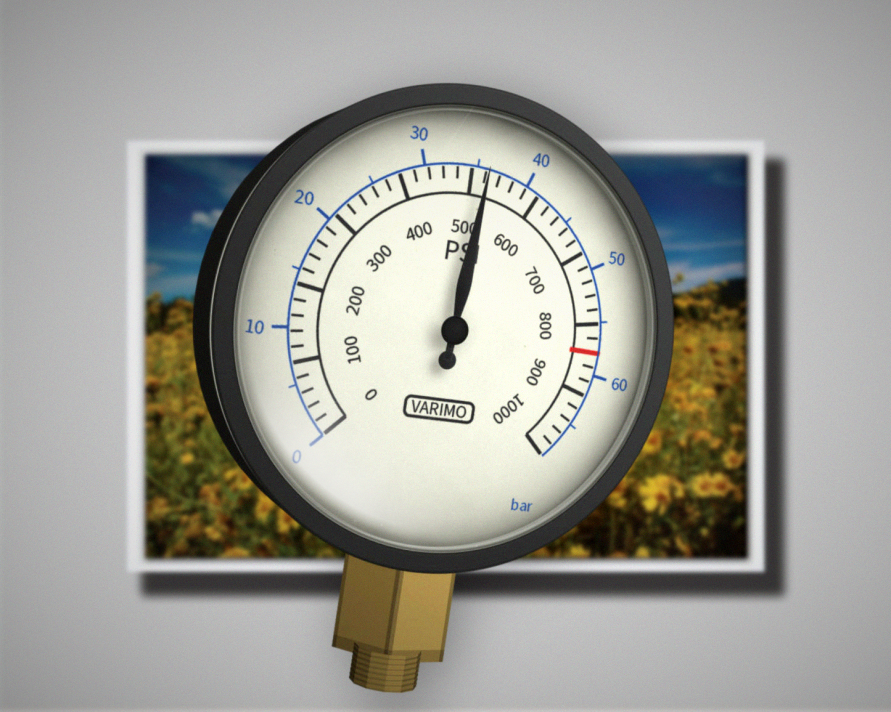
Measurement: 520 psi
